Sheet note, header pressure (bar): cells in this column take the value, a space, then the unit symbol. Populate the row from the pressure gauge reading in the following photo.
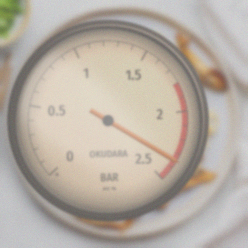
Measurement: 2.35 bar
